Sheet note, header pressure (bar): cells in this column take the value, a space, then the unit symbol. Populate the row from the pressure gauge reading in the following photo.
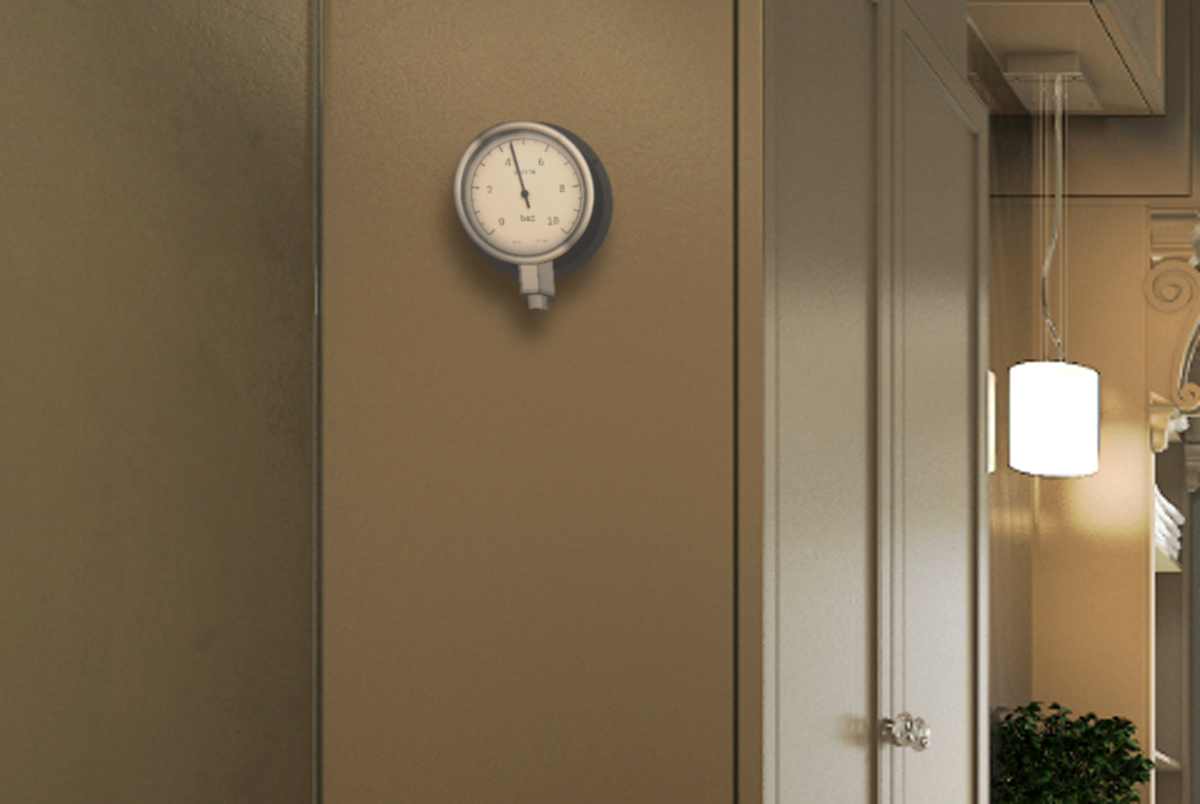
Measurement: 4.5 bar
